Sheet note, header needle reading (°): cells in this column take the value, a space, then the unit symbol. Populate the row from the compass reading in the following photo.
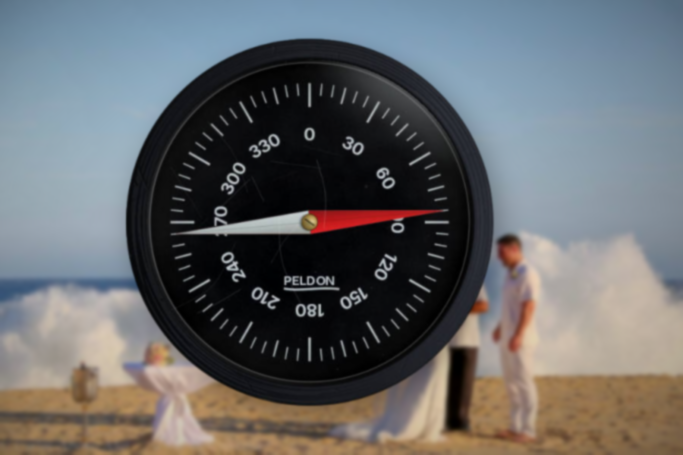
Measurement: 85 °
